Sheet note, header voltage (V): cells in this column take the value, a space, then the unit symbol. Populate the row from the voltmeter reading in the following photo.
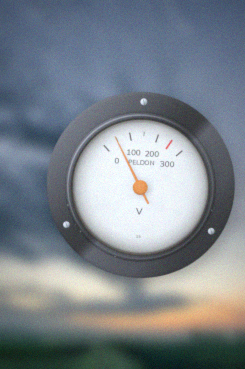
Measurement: 50 V
